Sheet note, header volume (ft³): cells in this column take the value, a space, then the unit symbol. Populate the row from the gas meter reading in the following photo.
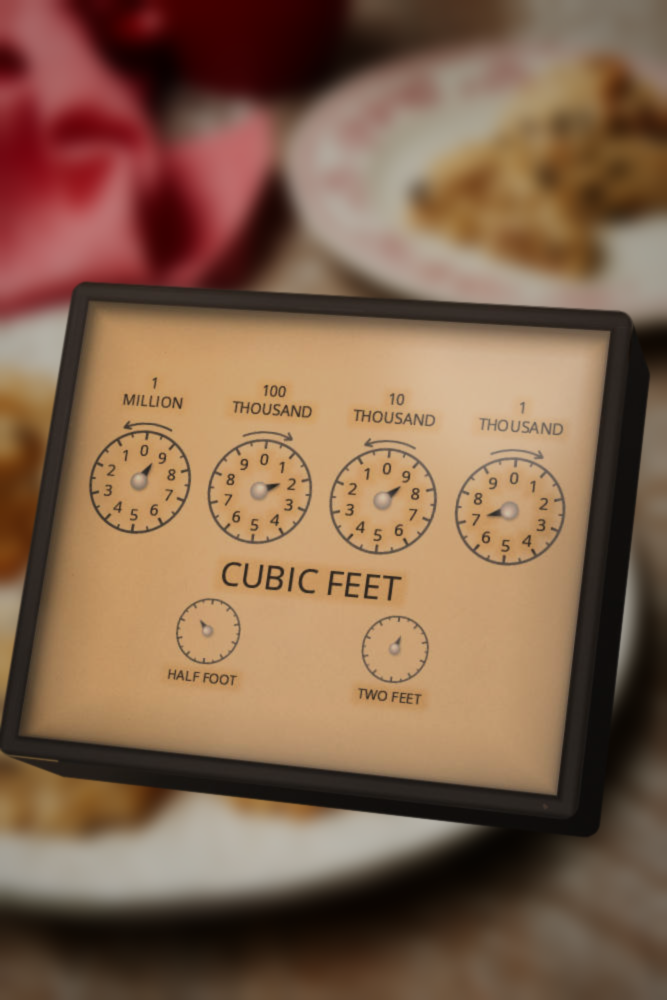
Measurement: 918700 ft³
